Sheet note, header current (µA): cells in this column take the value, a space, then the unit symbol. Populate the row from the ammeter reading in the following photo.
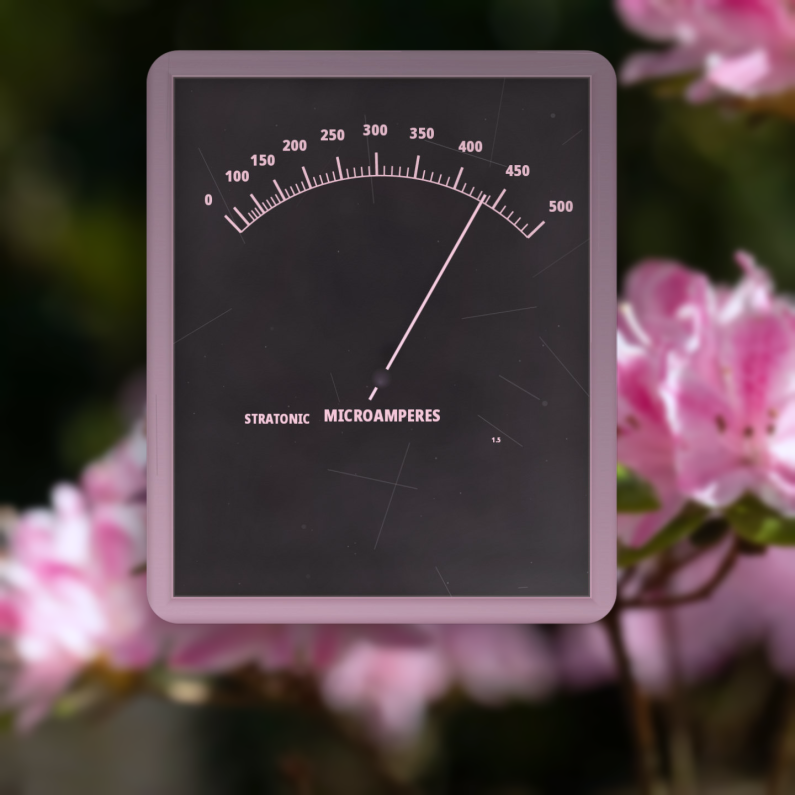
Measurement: 435 µA
